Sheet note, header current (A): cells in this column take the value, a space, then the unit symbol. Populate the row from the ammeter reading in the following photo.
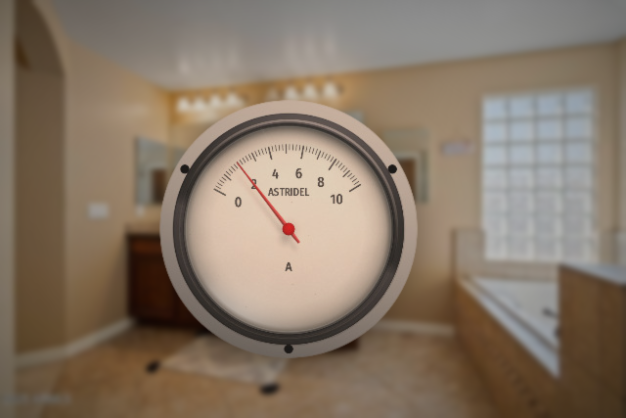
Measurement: 2 A
